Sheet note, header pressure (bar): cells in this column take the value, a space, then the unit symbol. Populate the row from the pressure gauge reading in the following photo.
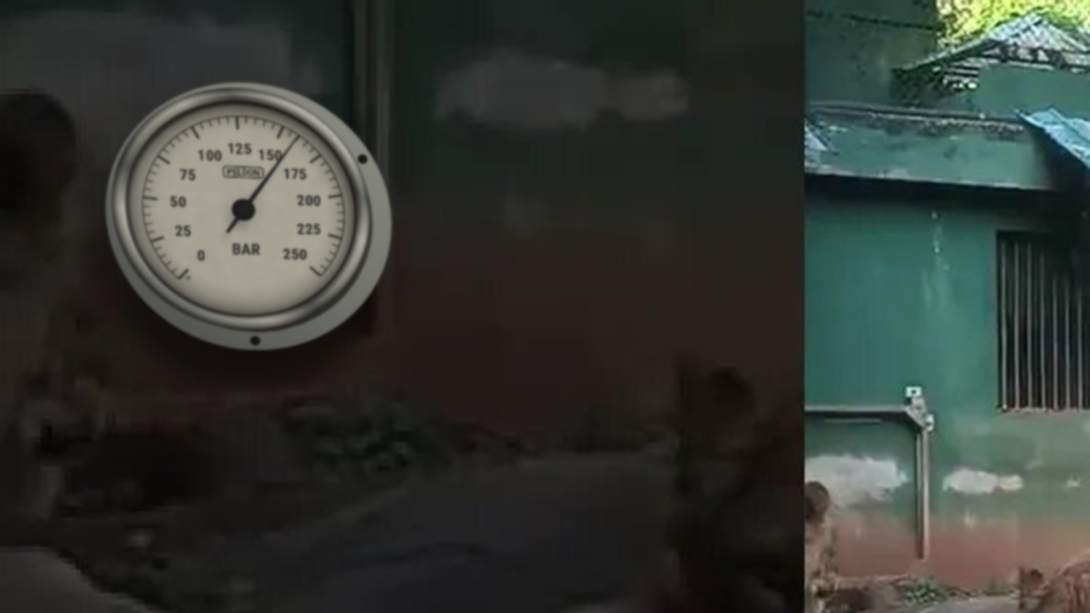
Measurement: 160 bar
